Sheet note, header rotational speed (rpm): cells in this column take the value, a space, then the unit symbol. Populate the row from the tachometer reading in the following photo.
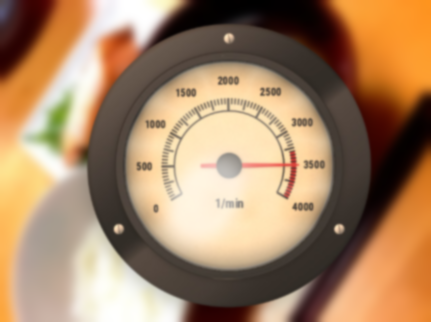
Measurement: 3500 rpm
